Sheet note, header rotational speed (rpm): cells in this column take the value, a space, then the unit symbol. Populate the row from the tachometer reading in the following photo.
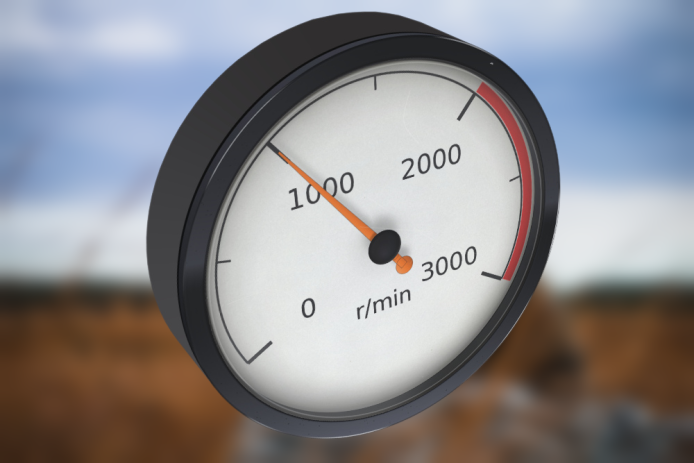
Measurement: 1000 rpm
